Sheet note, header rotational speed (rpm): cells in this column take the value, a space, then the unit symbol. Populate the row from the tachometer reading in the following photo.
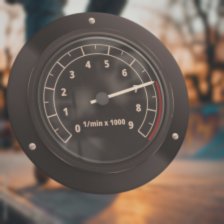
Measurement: 7000 rpm
